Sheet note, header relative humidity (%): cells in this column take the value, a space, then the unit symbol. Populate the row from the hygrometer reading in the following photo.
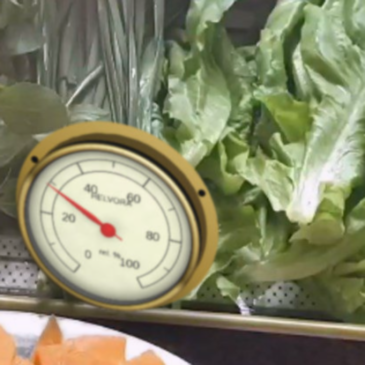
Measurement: 30 %
